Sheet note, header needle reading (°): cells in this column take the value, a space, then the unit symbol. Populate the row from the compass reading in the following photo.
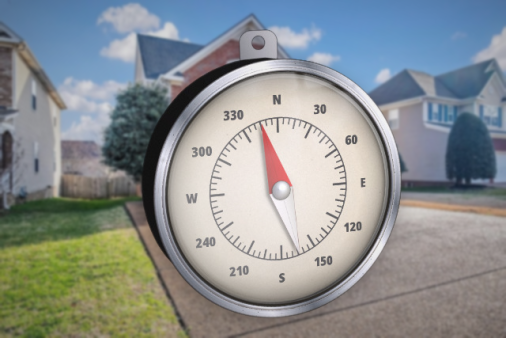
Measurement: 345 °
